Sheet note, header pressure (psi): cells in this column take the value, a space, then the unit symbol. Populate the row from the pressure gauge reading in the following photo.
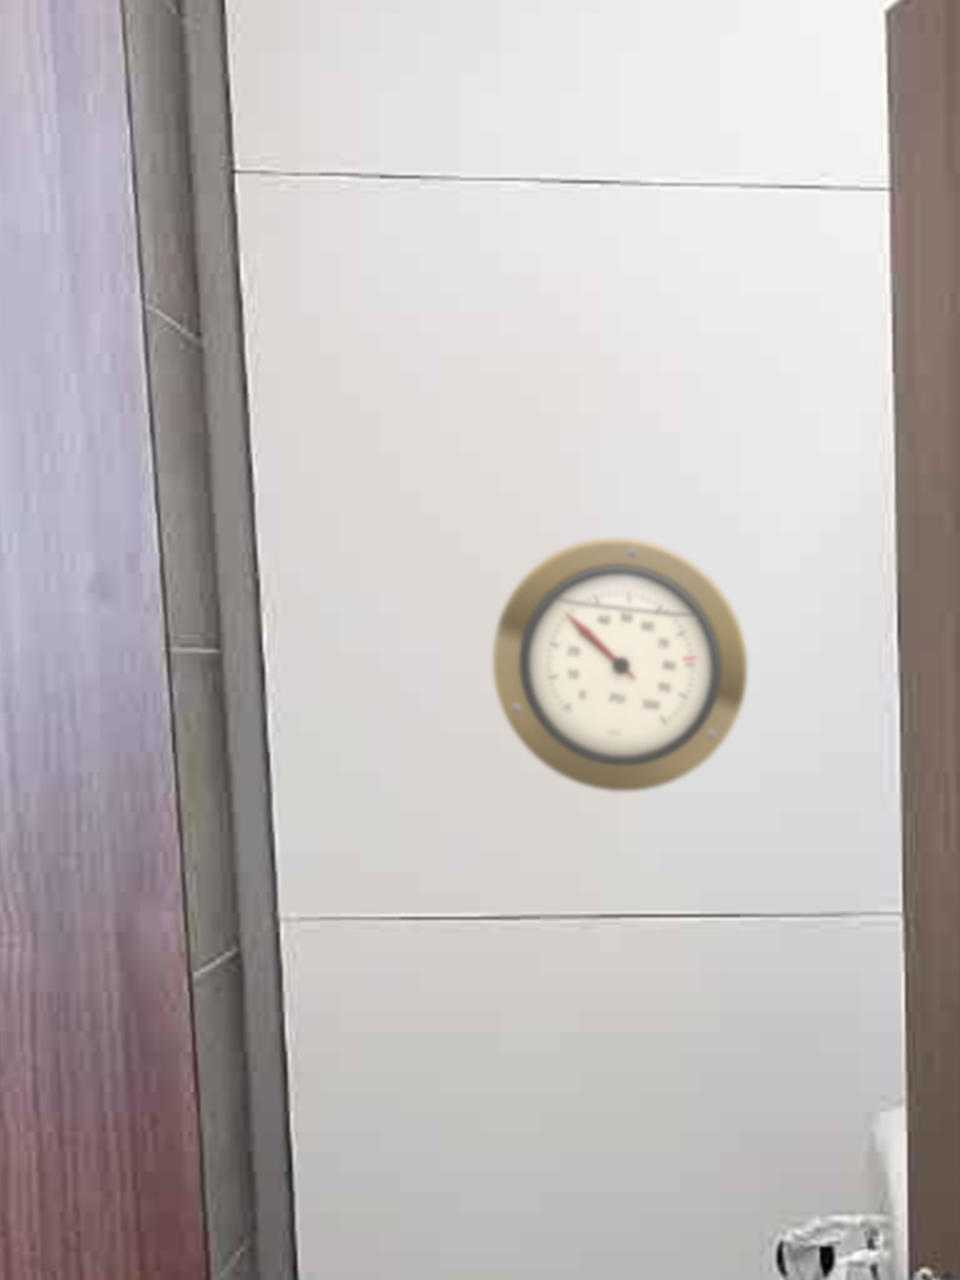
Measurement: 30 psi
